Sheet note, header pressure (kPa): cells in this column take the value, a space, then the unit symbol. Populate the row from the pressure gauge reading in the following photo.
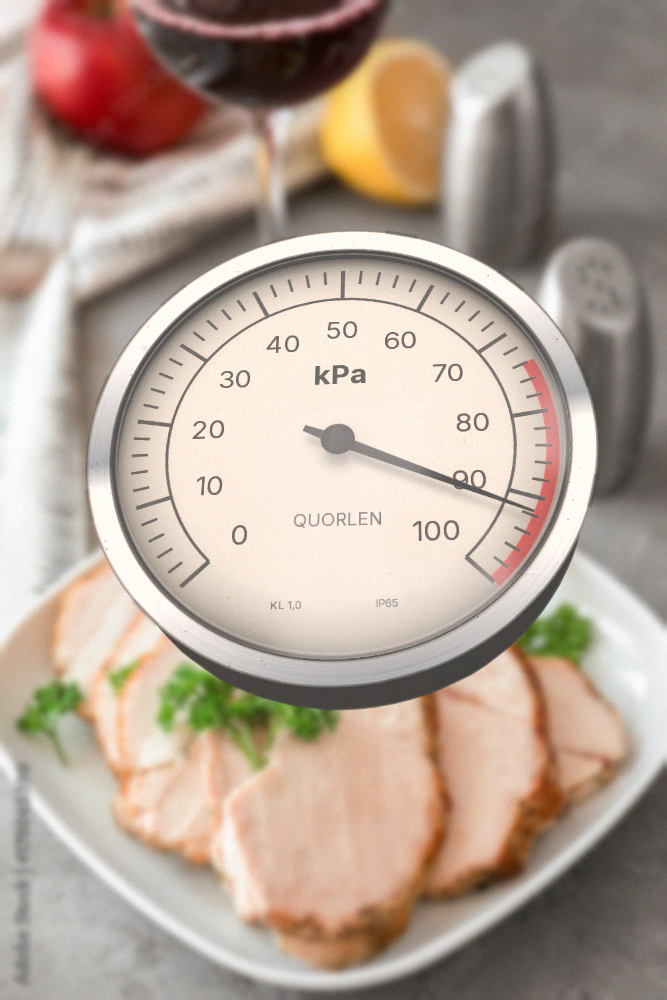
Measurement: 92 kPa
